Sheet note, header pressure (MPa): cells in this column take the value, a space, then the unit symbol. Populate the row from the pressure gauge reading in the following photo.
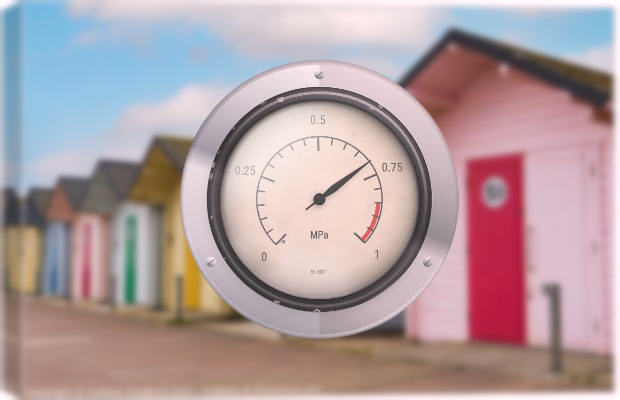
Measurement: 0.7 MPa
